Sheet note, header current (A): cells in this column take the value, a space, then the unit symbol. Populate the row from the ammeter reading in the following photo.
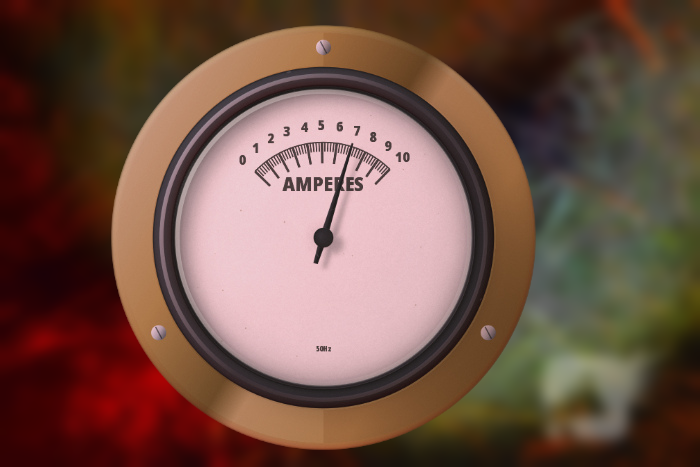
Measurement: 7 A
